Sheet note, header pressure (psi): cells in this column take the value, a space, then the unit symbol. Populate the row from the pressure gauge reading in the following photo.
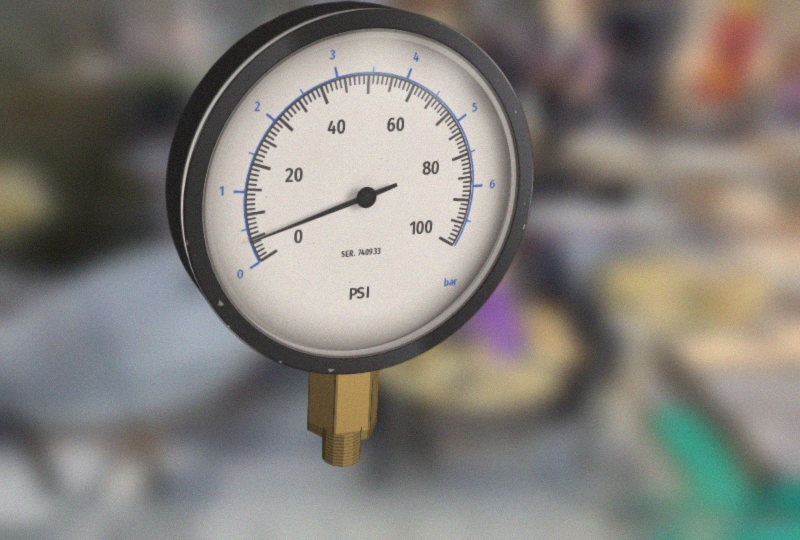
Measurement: 5 psi
